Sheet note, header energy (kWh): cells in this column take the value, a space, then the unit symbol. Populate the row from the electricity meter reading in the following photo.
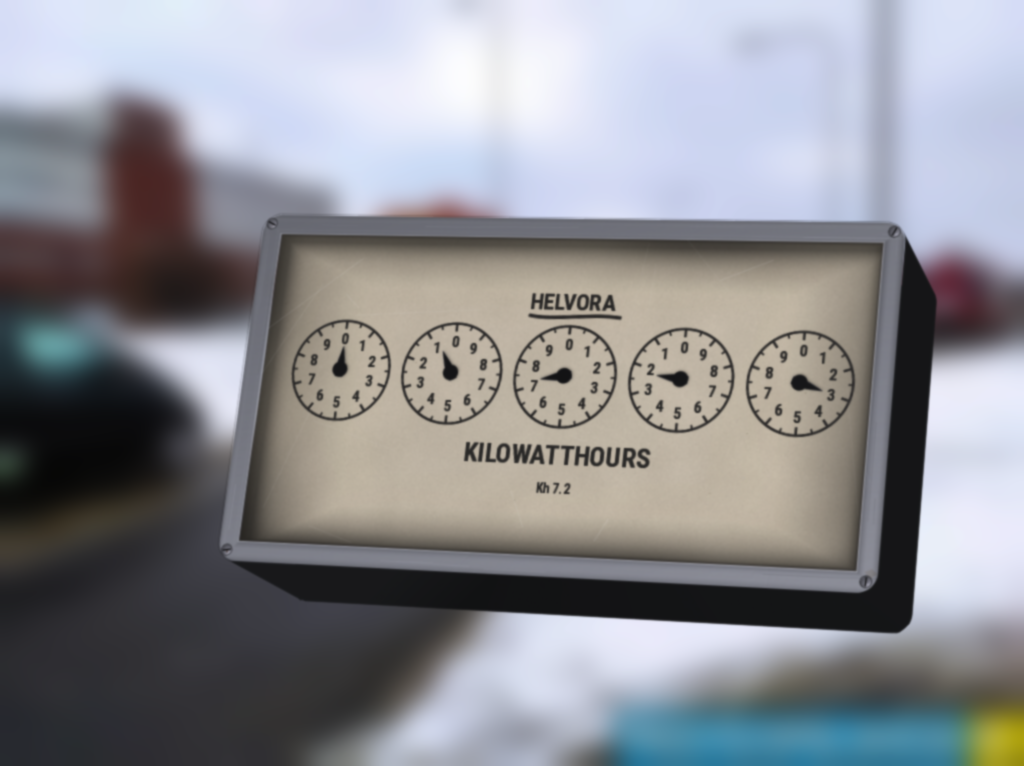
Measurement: 723 kWh
